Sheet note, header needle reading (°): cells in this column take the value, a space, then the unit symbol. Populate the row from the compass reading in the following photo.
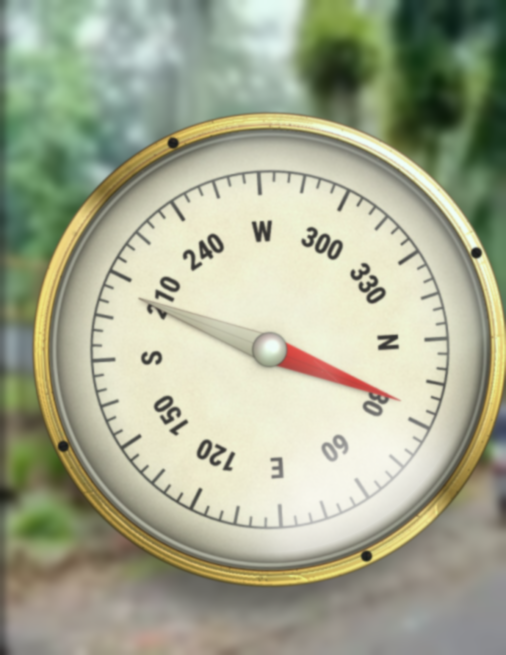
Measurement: 25 °
